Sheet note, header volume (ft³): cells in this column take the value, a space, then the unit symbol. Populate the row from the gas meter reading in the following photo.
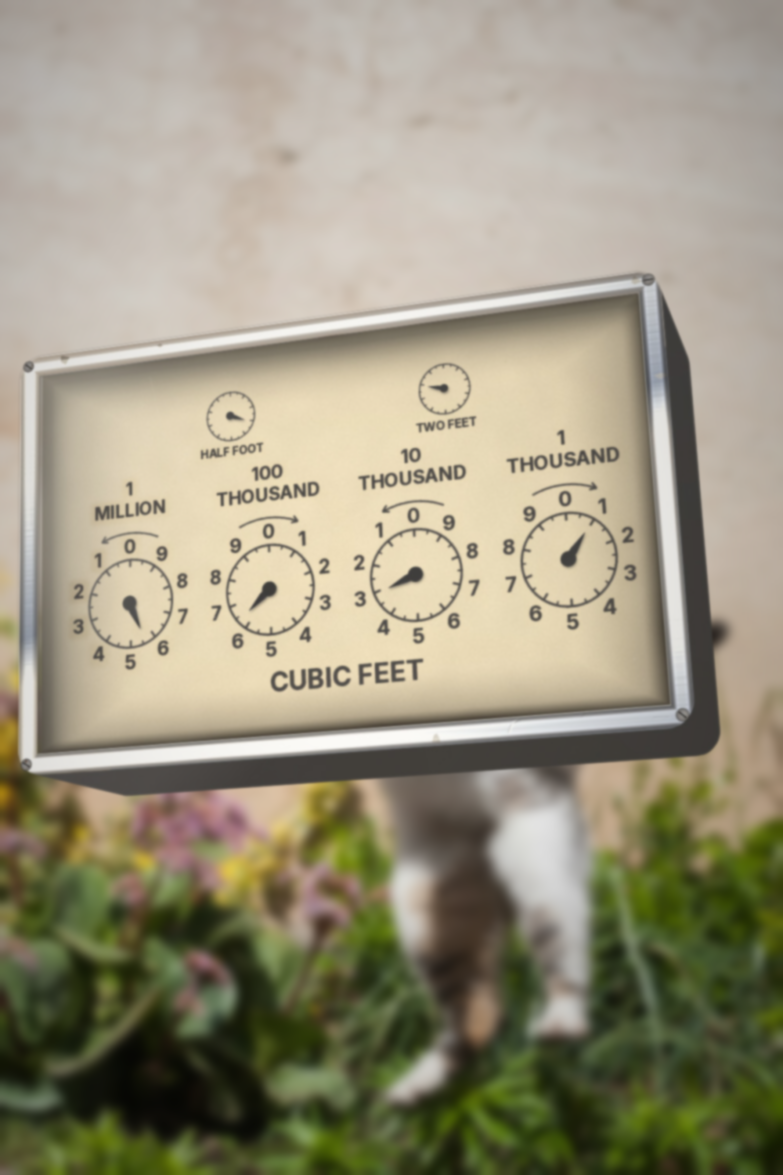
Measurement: 563100 ft³
